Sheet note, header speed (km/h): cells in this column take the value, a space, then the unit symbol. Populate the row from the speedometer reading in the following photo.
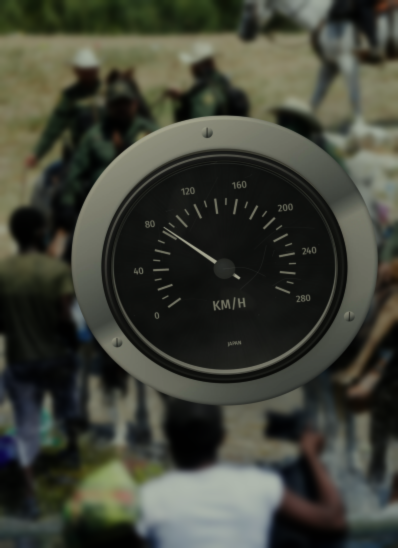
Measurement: 85 km/h
